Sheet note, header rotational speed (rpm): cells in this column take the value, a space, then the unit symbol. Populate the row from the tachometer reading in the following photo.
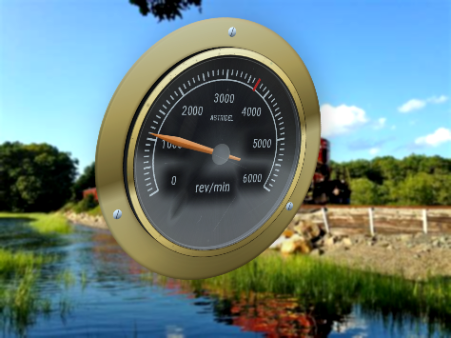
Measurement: 1100 rpm
